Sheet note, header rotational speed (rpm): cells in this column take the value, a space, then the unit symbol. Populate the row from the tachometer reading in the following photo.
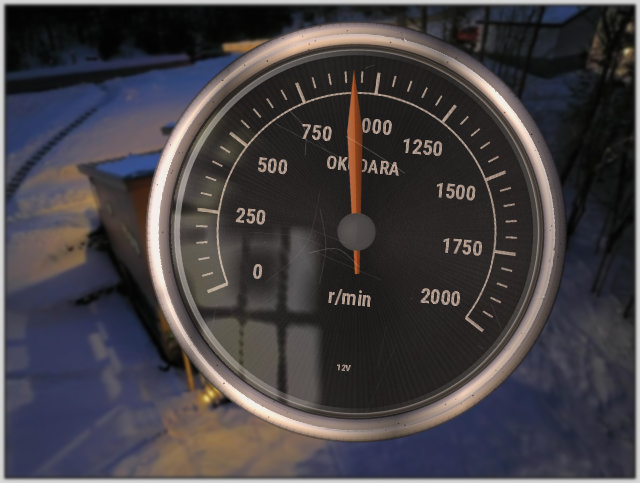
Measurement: 925 rpm
